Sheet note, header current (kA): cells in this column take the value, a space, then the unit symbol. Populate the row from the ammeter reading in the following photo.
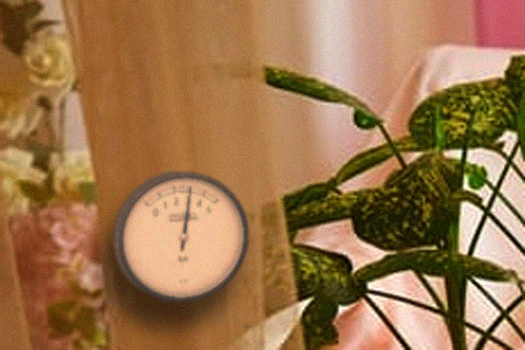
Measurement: 3 kA
